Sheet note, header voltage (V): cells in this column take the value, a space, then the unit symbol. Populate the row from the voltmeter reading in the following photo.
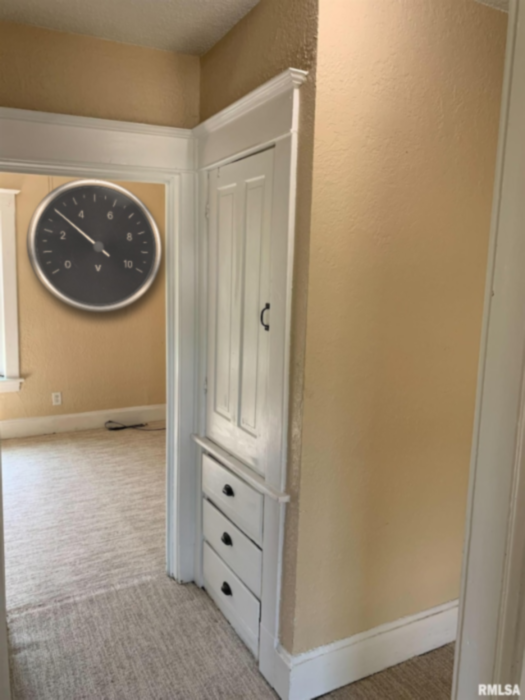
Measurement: 3 V
